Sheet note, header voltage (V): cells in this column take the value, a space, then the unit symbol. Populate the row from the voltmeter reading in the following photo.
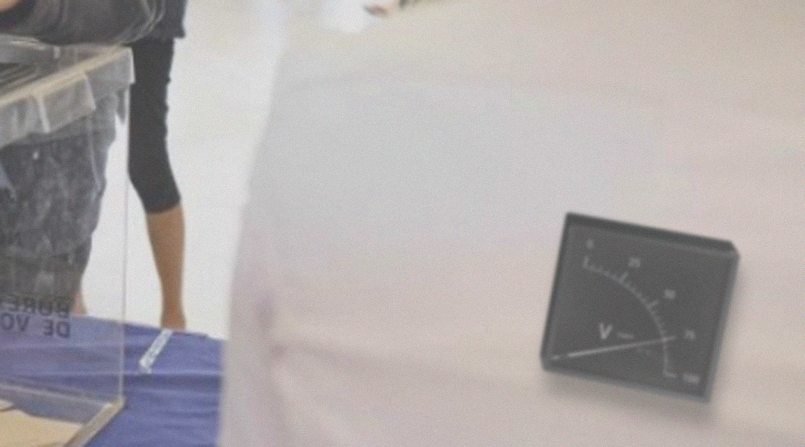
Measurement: 75 V
